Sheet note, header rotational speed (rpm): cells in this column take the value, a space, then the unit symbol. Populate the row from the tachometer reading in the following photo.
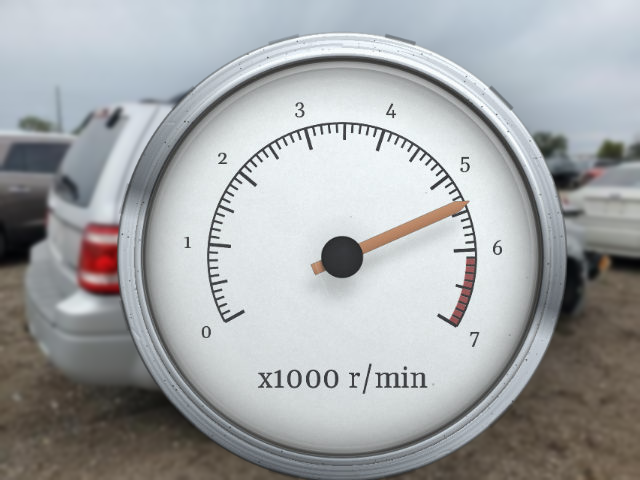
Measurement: 5400 rpm
